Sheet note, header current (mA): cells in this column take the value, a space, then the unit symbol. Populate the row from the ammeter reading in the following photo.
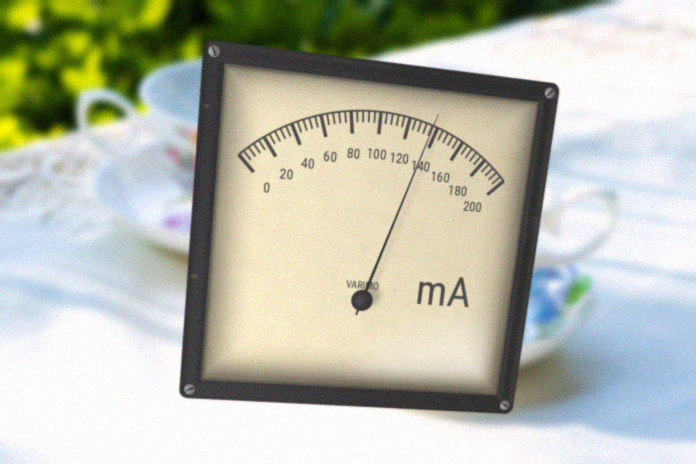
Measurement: 136 mA
